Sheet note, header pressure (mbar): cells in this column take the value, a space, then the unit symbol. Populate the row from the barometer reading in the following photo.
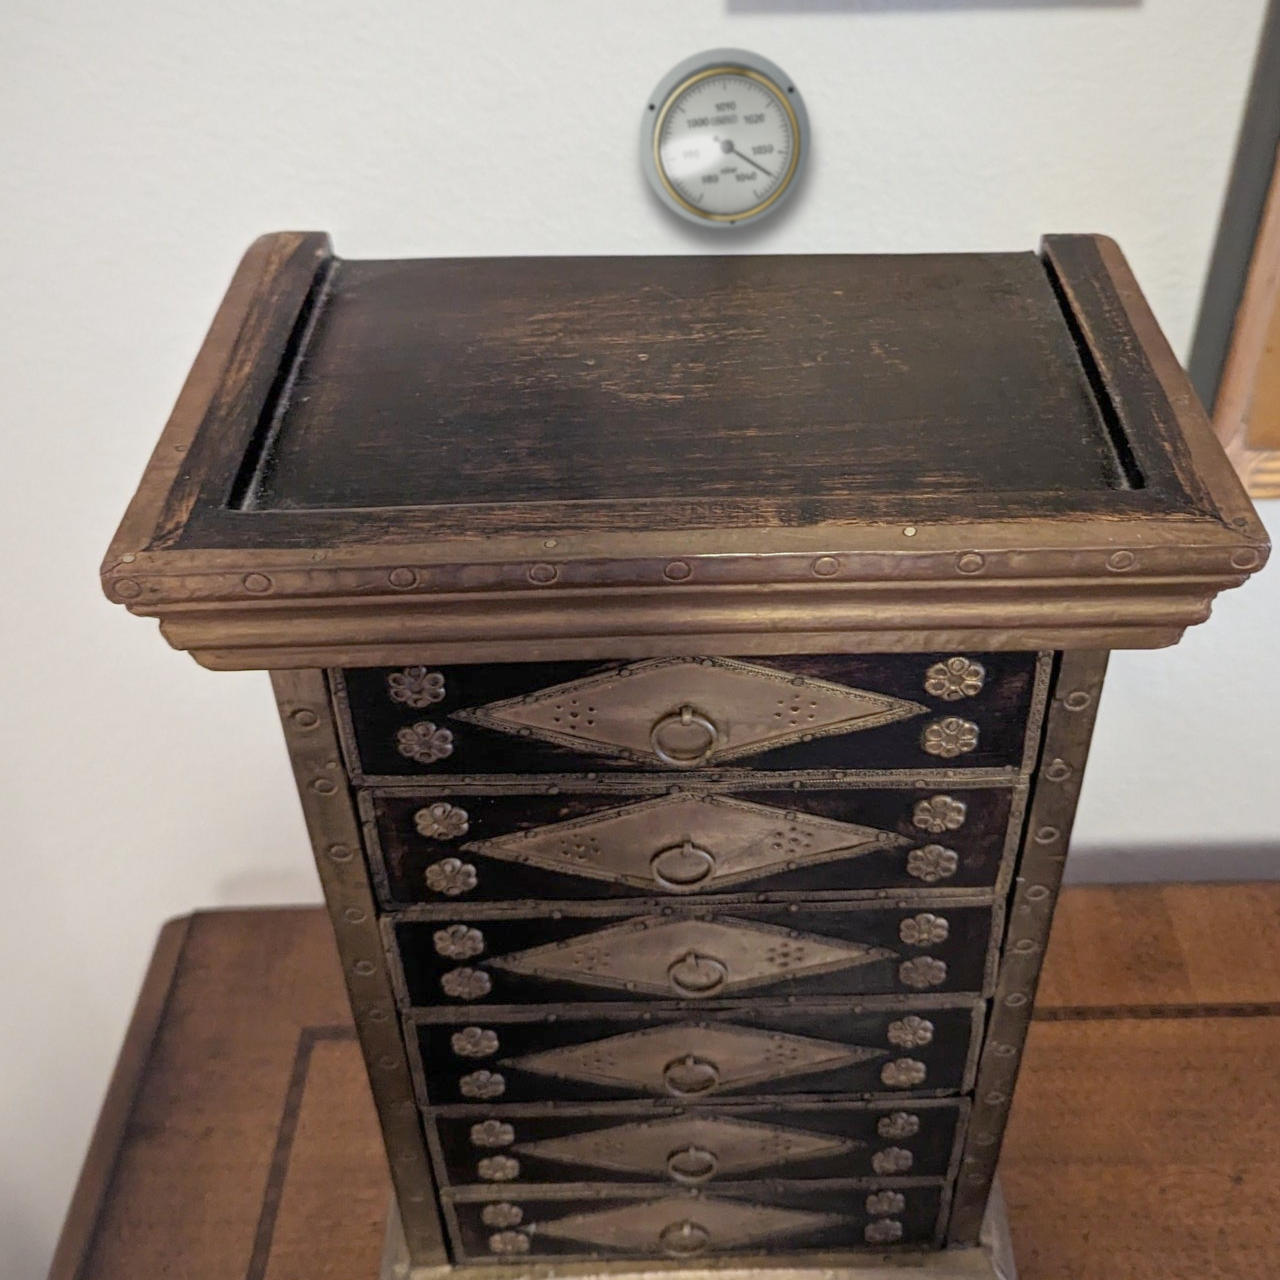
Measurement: 1035 mbar
